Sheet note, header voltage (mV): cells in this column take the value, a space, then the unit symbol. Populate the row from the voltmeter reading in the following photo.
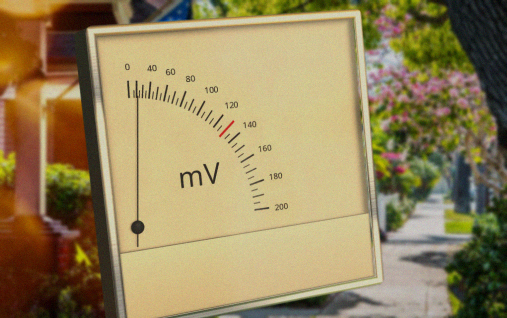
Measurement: 20 mV
